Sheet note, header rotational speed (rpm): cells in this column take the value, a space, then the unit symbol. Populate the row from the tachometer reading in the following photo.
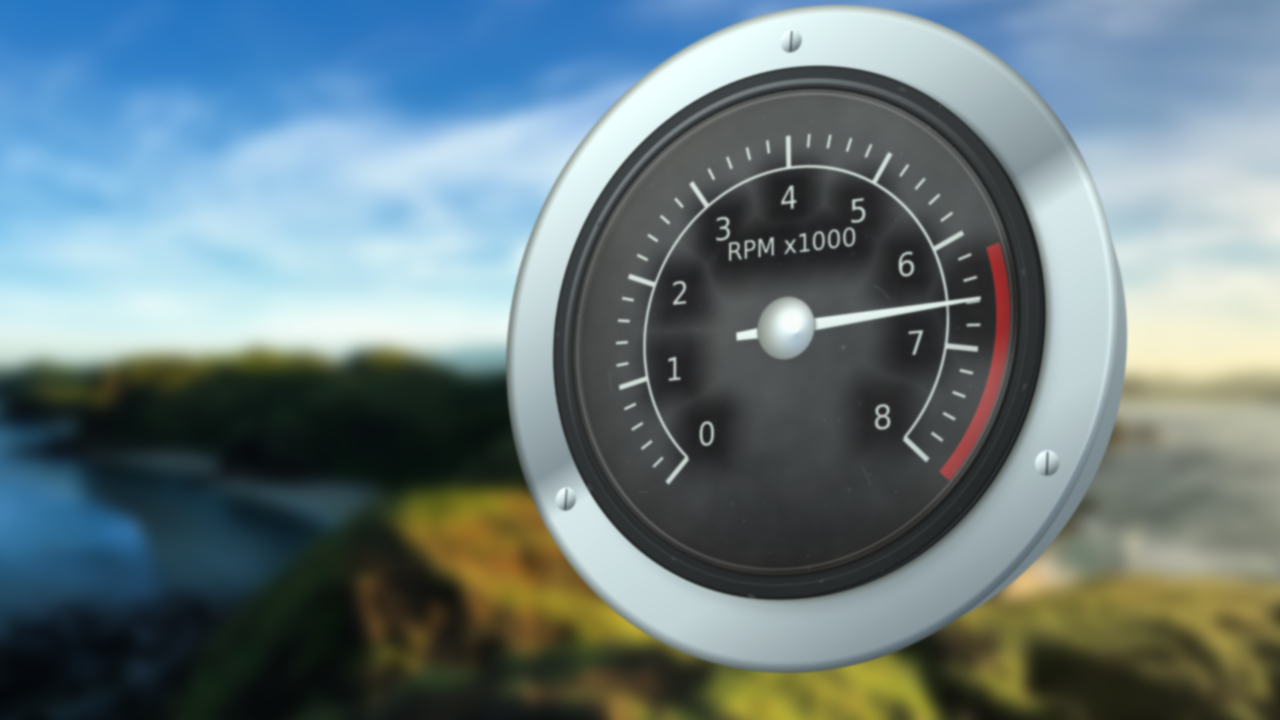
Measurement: 6600 rpm
